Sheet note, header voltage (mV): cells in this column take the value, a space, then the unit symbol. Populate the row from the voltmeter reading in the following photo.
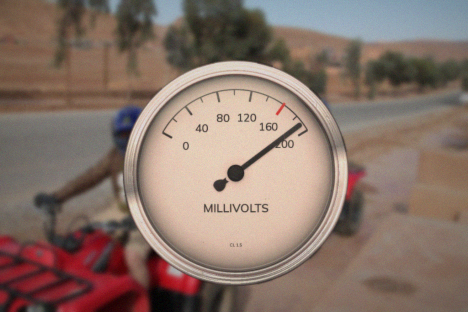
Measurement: 190 mV
